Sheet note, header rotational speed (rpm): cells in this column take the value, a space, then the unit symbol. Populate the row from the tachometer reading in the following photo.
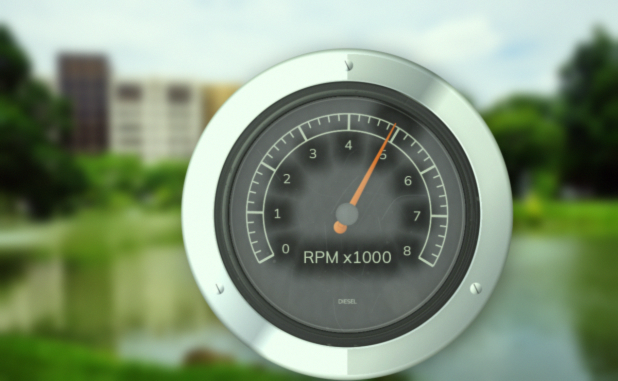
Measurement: 4900 rpm
